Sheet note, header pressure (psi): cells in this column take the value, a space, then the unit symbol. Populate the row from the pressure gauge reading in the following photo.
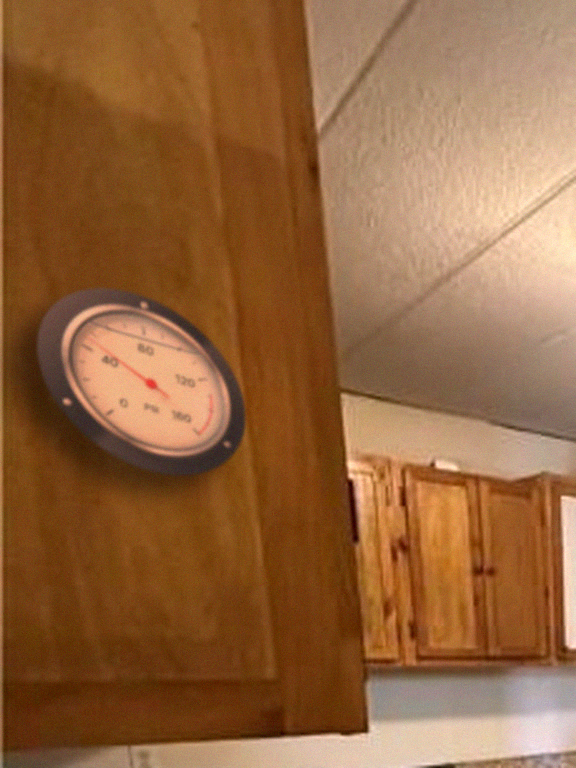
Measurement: 45 psi
